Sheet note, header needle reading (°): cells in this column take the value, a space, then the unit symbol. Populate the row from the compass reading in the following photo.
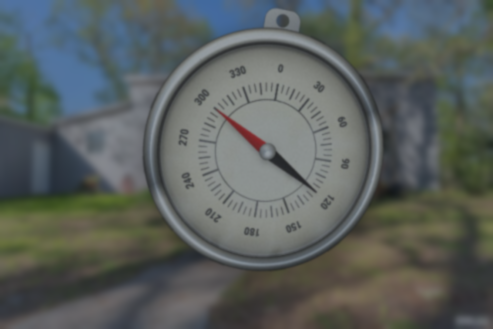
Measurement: 300 °
